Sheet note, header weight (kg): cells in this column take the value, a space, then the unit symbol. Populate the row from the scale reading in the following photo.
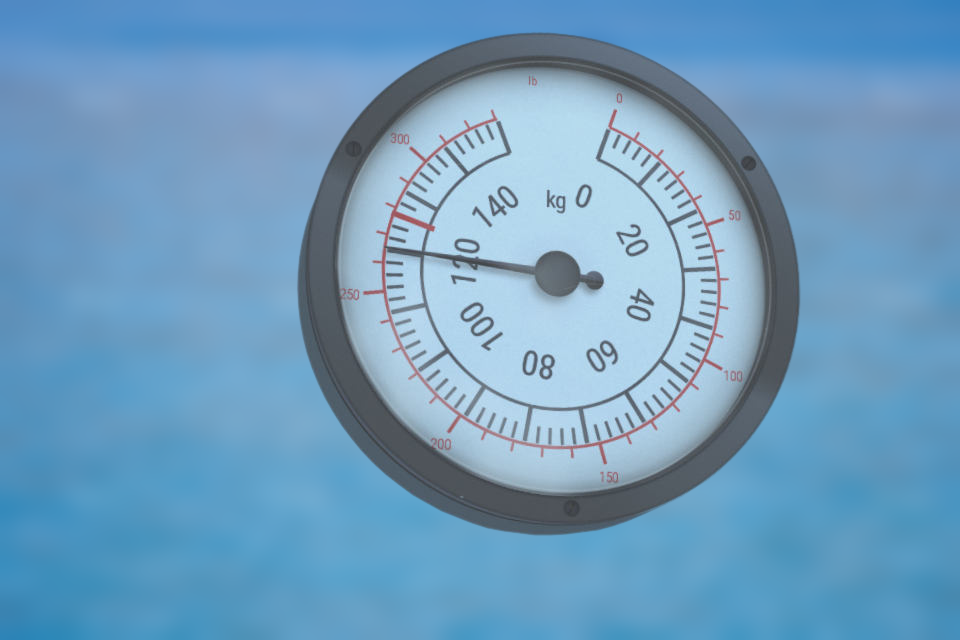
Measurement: 120 kg
